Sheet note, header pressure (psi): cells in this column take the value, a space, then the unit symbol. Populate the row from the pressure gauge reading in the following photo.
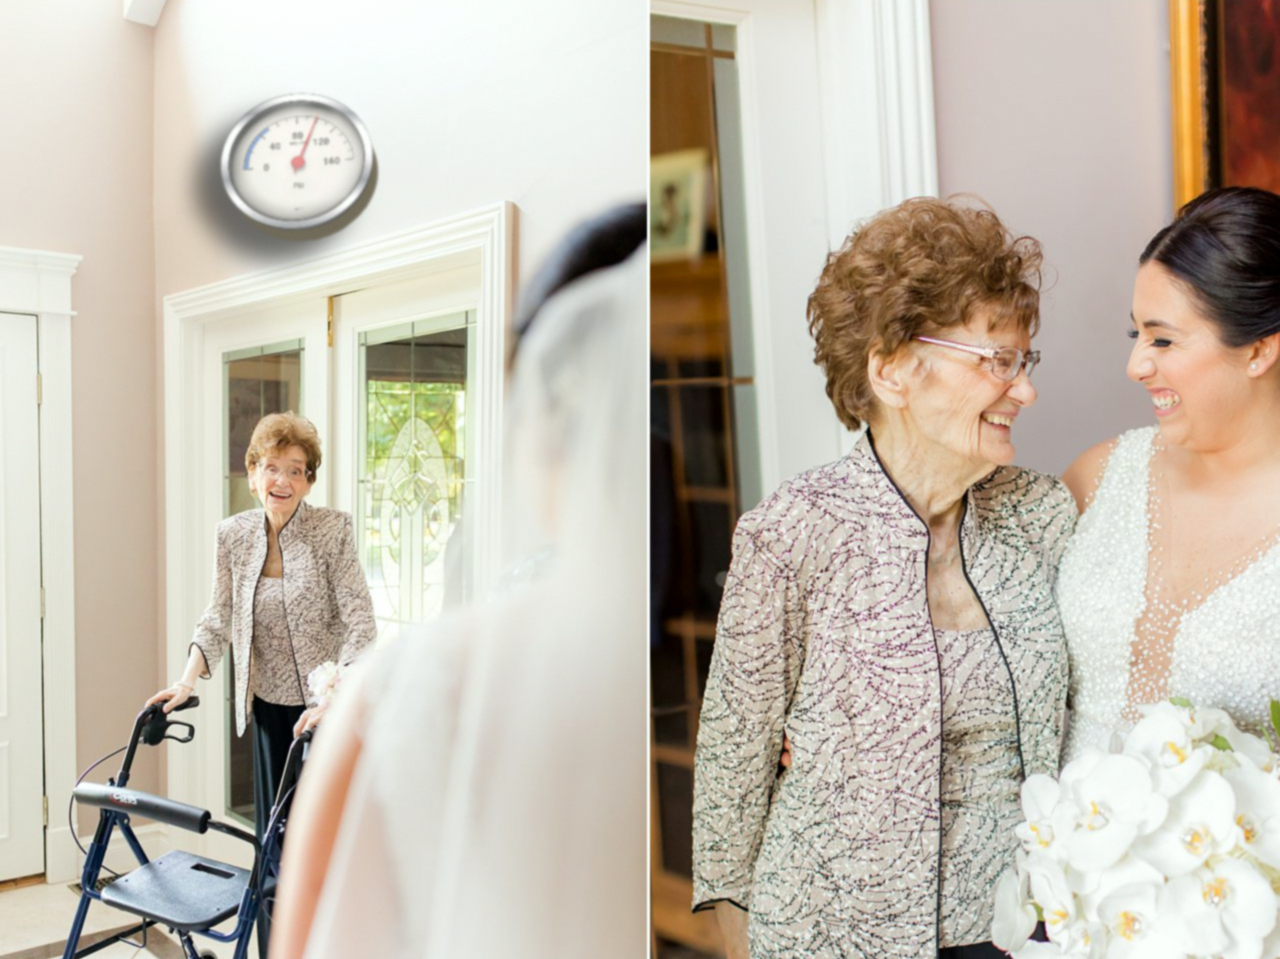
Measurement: 100 psi
